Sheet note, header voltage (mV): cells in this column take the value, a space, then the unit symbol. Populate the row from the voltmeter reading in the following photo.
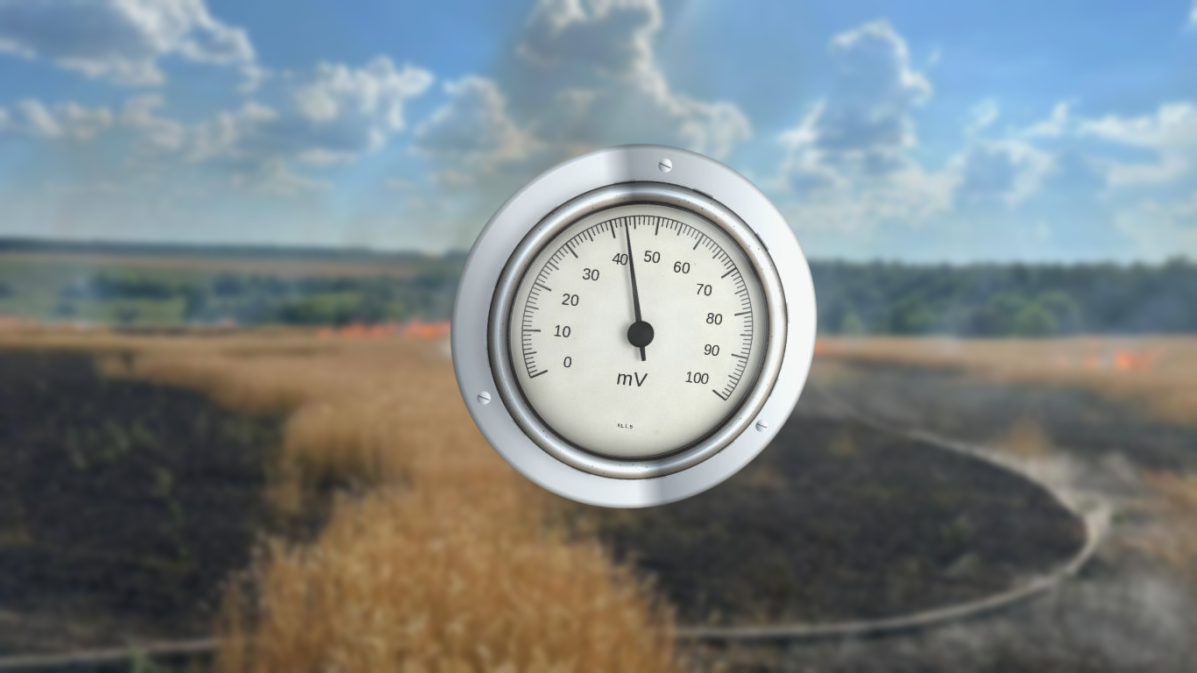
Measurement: 43 mV
